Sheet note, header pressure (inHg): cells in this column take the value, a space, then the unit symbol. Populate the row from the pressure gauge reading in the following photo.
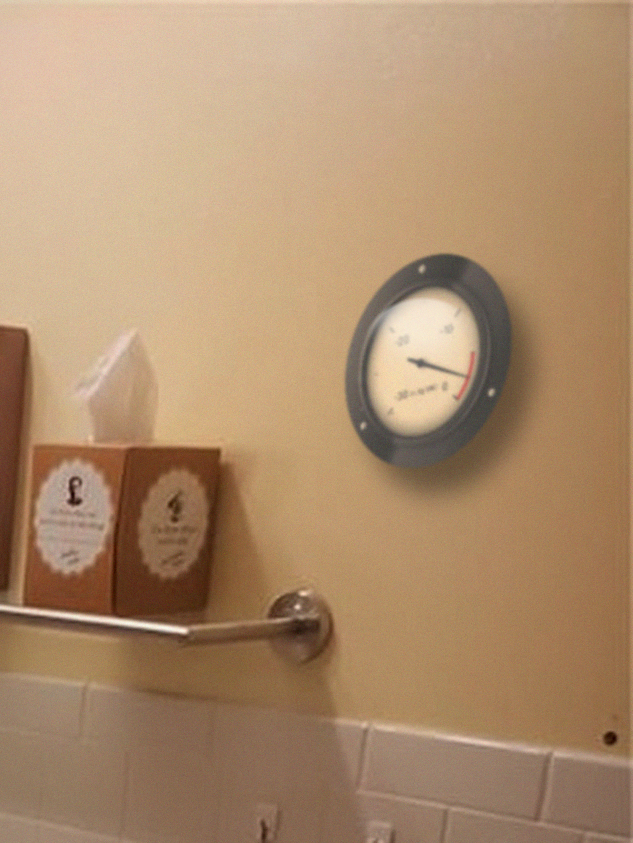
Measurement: -2.5 inHg
